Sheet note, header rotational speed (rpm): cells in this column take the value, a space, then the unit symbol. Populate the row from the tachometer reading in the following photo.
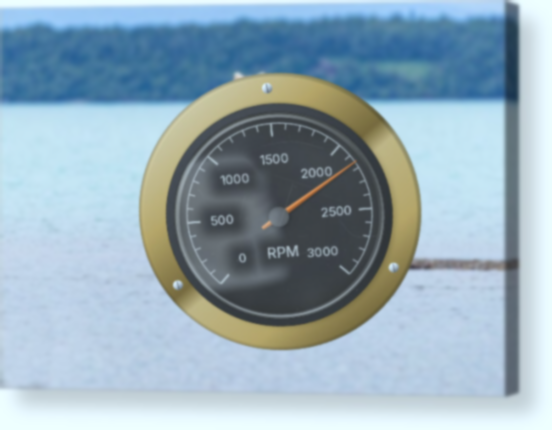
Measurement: 2150 rpm
